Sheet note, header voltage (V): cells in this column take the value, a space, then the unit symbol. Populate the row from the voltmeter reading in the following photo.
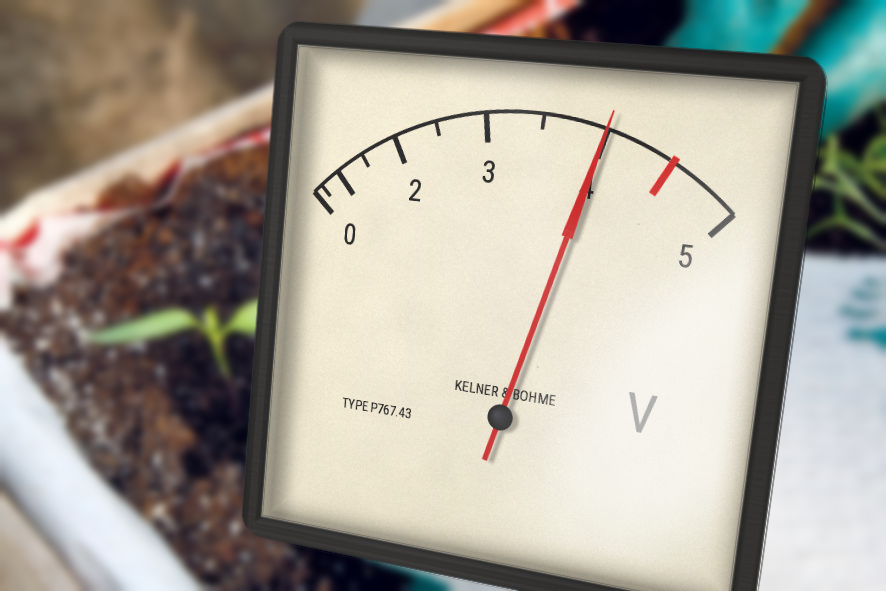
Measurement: 4 V
